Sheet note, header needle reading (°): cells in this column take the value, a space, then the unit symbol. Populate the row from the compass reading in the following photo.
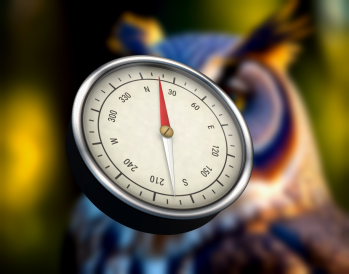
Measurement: 15 °
